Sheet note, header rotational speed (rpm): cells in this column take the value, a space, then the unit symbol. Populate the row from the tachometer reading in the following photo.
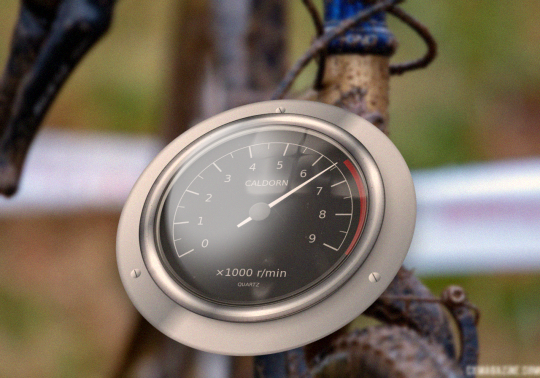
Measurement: 6500 rpm
